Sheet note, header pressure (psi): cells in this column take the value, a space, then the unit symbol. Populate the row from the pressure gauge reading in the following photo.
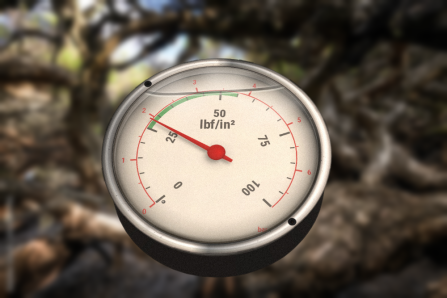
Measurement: 27.5 psi
